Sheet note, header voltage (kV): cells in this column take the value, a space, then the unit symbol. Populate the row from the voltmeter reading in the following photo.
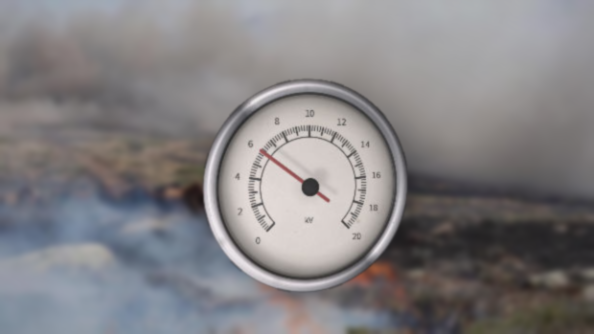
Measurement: 6 kV
